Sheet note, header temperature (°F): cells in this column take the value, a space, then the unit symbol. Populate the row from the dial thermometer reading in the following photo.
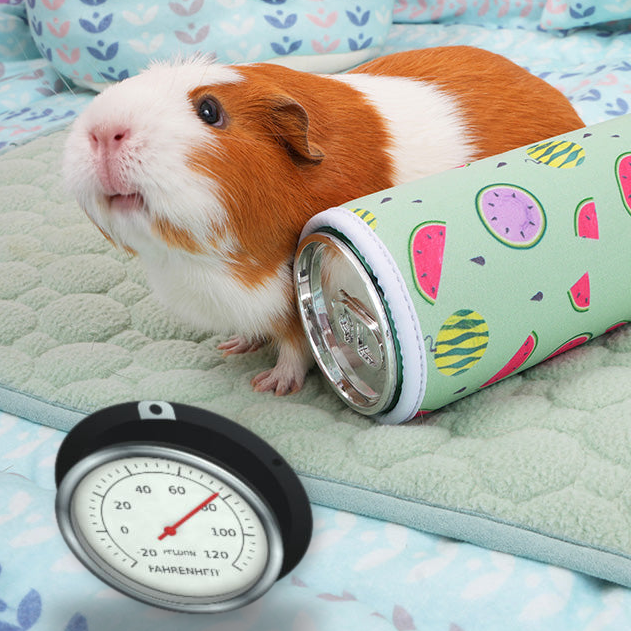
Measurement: 76 °F
